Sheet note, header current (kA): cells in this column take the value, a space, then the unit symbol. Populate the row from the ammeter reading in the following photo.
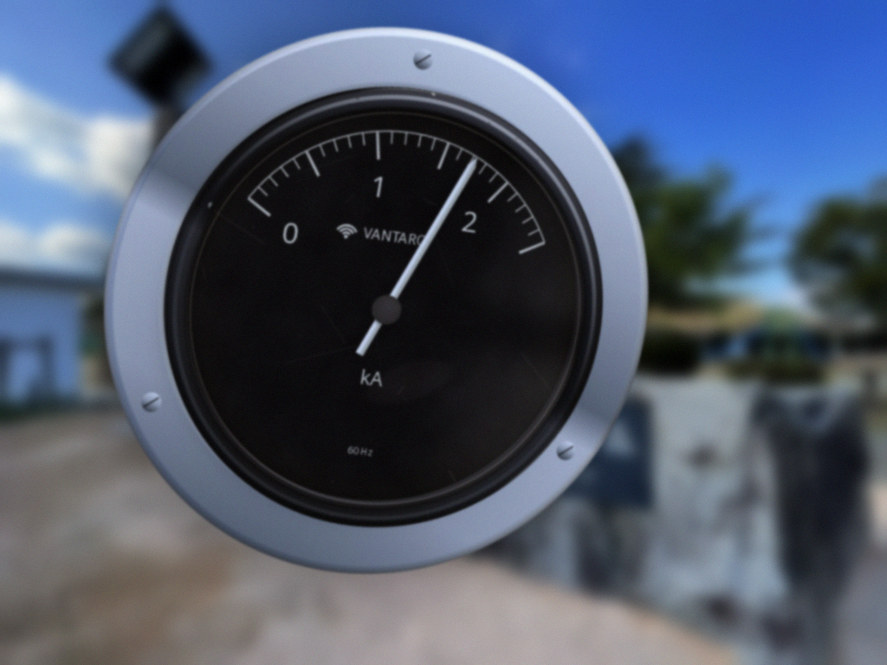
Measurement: 1.7 kA
